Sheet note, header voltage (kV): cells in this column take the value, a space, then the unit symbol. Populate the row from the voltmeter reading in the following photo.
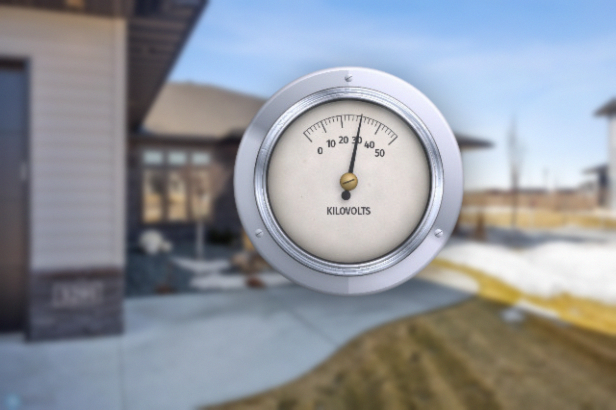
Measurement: 30 kV
